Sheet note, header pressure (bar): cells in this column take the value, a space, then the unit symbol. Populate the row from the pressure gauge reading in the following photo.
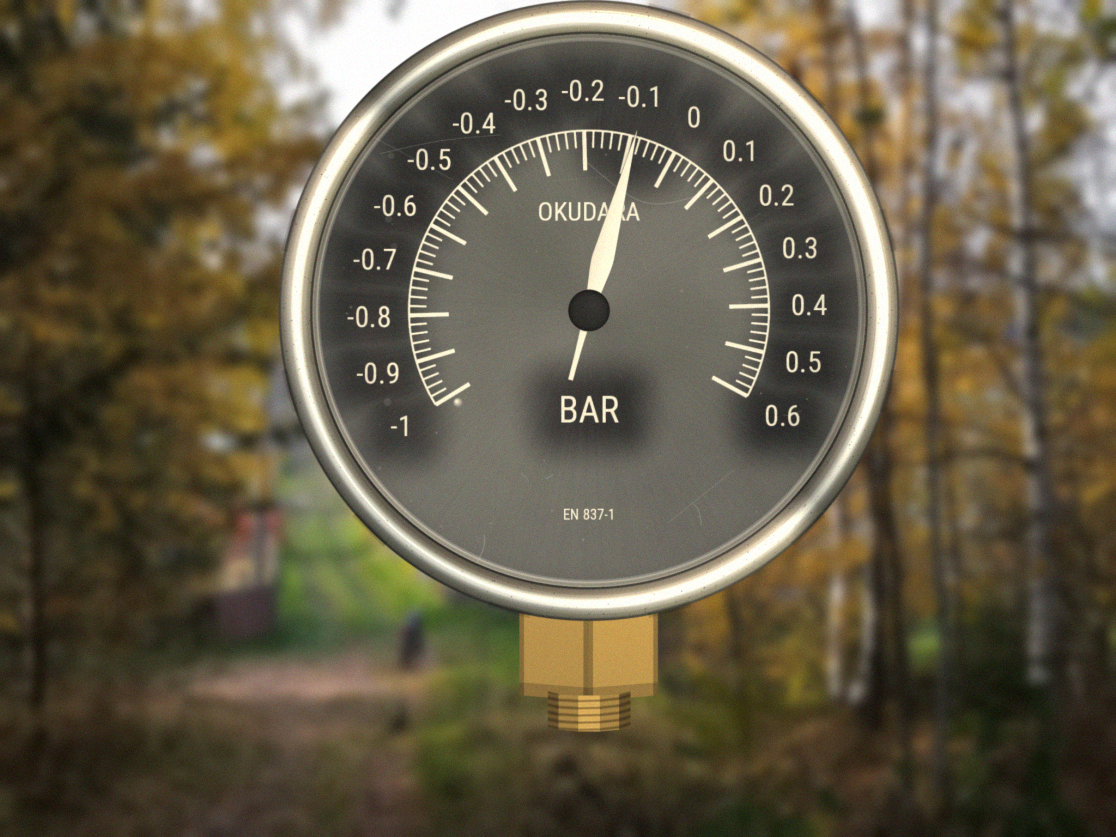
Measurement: -0.09 bar
